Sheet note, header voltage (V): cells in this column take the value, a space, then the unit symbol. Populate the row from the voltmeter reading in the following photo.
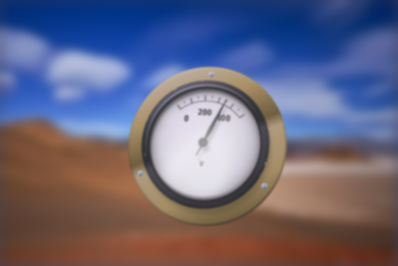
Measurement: 350 V
